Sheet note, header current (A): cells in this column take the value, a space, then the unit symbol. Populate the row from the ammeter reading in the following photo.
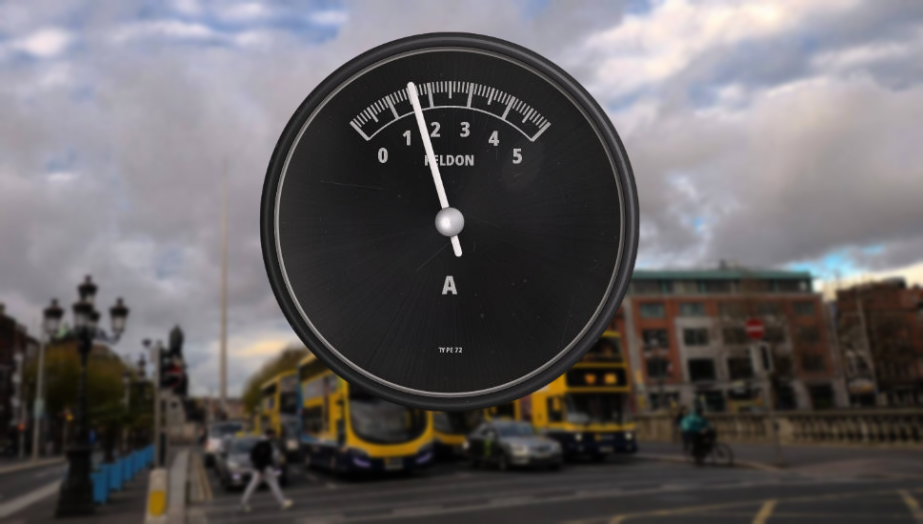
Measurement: 1.6 A
